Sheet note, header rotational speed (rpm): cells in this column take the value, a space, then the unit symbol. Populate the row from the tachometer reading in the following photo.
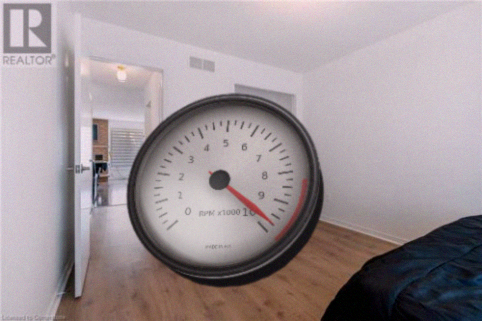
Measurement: 9750 rpm
